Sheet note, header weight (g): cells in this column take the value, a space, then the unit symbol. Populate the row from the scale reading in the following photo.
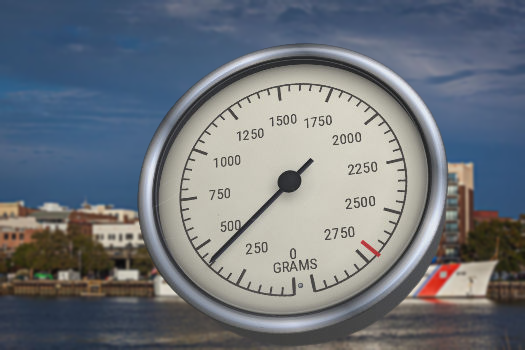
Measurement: 400 g
